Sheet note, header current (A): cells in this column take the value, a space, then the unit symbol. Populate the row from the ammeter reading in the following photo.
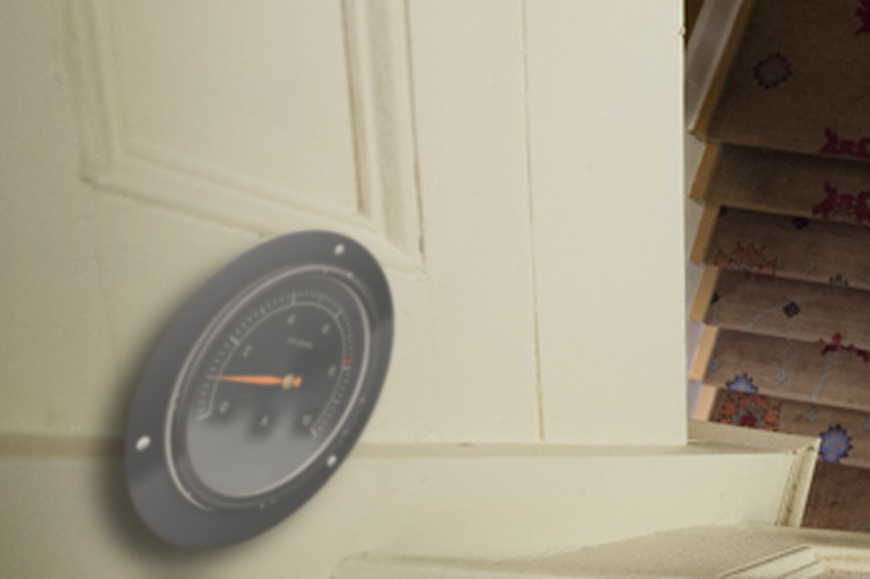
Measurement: 1 A
